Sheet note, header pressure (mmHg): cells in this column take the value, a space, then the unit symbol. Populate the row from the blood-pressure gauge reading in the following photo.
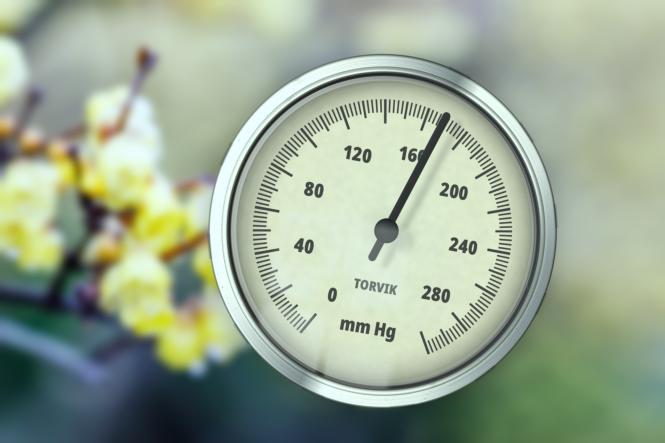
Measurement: 168 mmHg
